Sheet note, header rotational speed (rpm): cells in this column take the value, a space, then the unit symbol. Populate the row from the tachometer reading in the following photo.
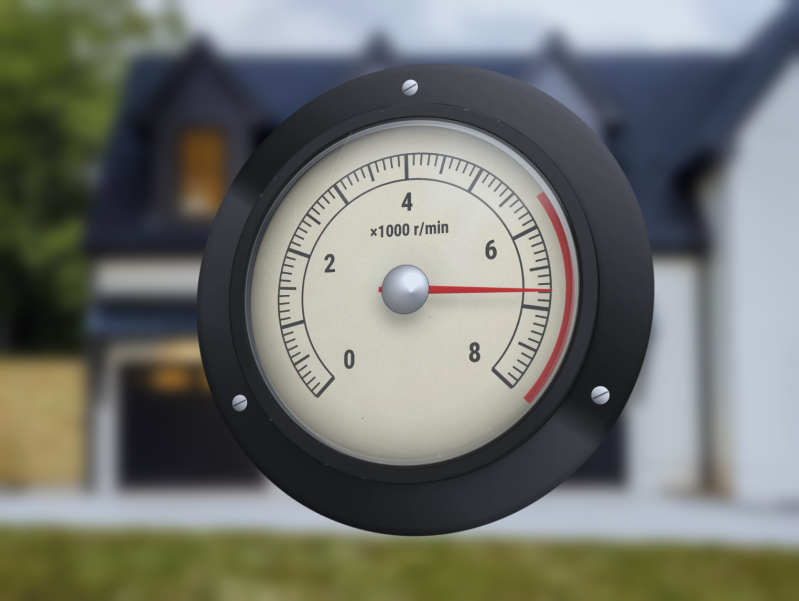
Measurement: 6800 rpm
